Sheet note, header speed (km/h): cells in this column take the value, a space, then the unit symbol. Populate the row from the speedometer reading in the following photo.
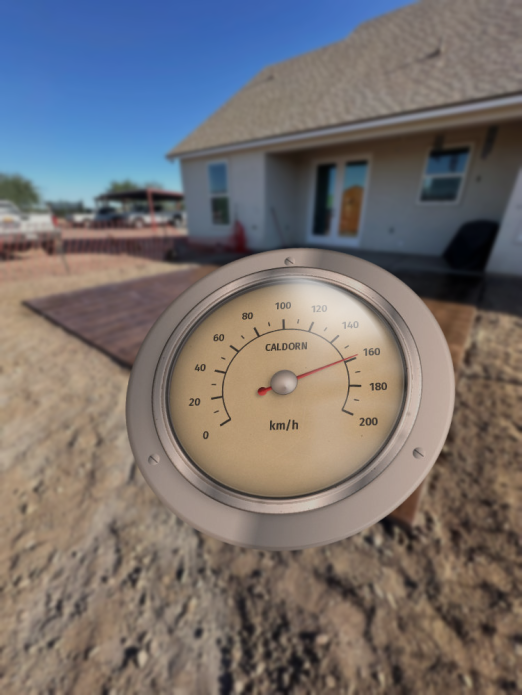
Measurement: 160 km/h
